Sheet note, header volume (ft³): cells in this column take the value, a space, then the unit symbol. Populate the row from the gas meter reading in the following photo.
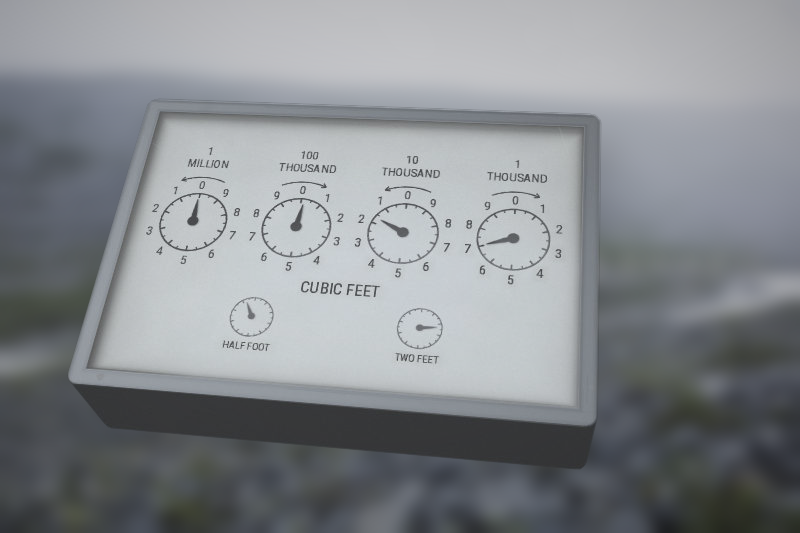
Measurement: 1700 ft³
